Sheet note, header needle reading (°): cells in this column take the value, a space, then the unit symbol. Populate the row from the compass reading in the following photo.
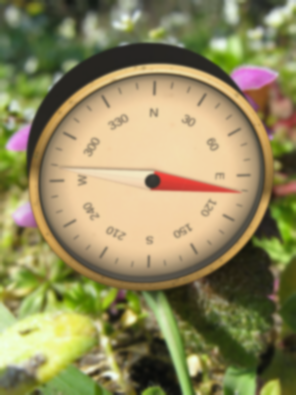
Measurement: 100 °
